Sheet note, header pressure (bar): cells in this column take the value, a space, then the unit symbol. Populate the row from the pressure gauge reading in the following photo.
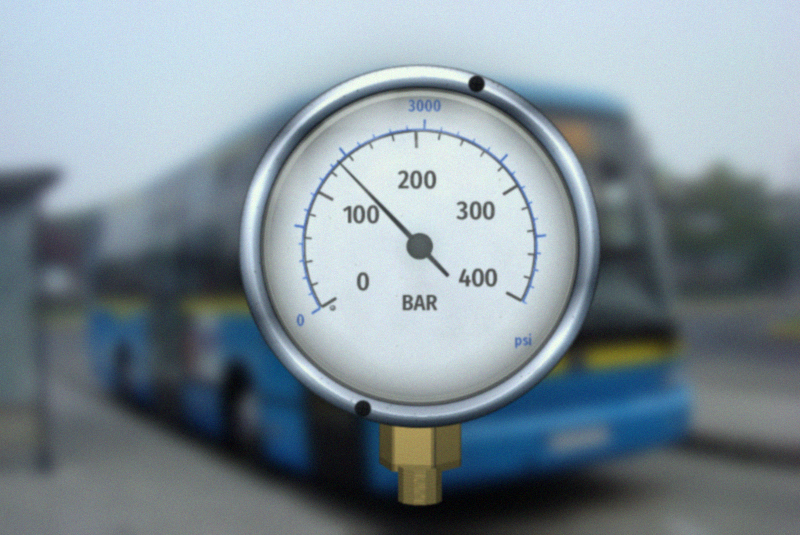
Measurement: 130 bar
